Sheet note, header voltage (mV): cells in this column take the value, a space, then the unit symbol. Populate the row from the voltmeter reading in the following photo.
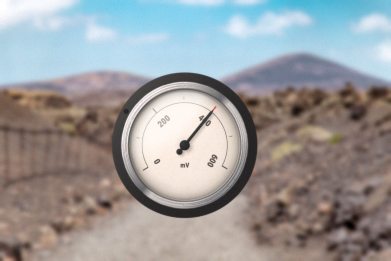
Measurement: 400 mV
